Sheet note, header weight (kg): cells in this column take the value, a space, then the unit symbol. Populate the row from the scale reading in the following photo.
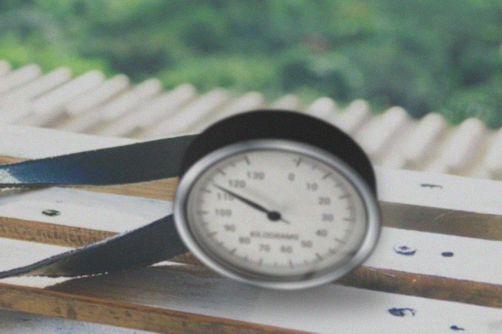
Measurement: 115 kg
